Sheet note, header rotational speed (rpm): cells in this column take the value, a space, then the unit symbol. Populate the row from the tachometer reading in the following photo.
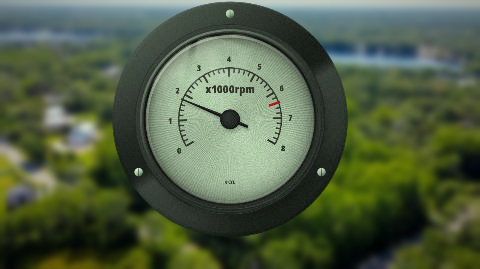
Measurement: 1800 rpm
